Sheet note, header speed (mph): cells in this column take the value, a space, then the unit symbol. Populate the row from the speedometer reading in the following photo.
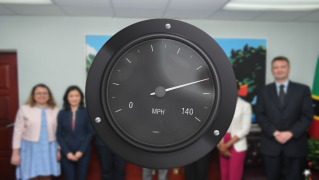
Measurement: 110 mph
